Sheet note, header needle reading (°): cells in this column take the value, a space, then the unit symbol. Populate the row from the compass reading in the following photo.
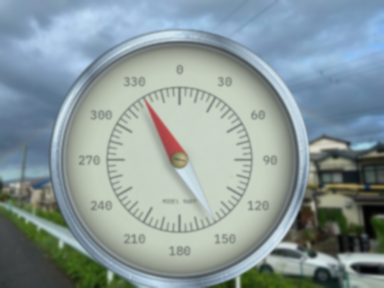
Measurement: 330 °
